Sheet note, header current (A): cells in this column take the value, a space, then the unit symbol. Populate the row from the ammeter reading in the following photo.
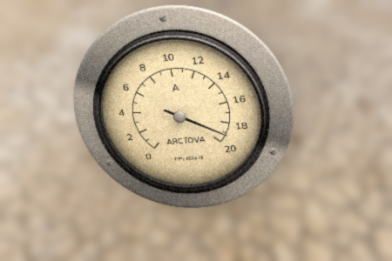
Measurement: 19 A
